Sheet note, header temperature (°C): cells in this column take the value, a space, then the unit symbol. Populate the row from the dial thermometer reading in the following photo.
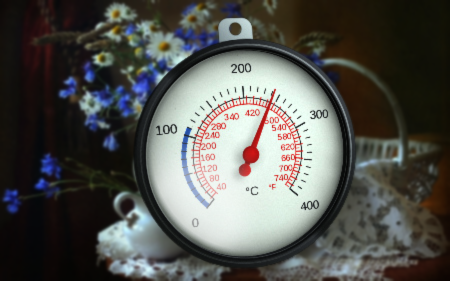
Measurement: 240 °C
